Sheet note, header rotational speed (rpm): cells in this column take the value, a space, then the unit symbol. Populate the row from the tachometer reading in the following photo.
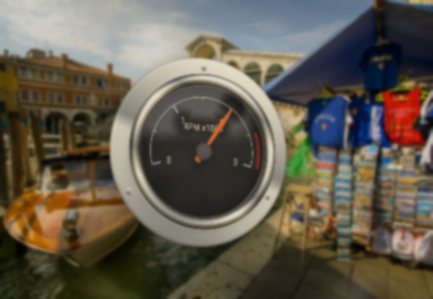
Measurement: 2000 rpm
